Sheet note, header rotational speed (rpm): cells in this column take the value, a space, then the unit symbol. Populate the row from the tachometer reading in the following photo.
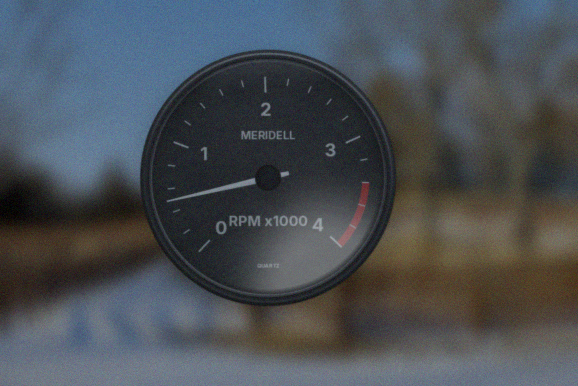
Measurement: 500 rpm
